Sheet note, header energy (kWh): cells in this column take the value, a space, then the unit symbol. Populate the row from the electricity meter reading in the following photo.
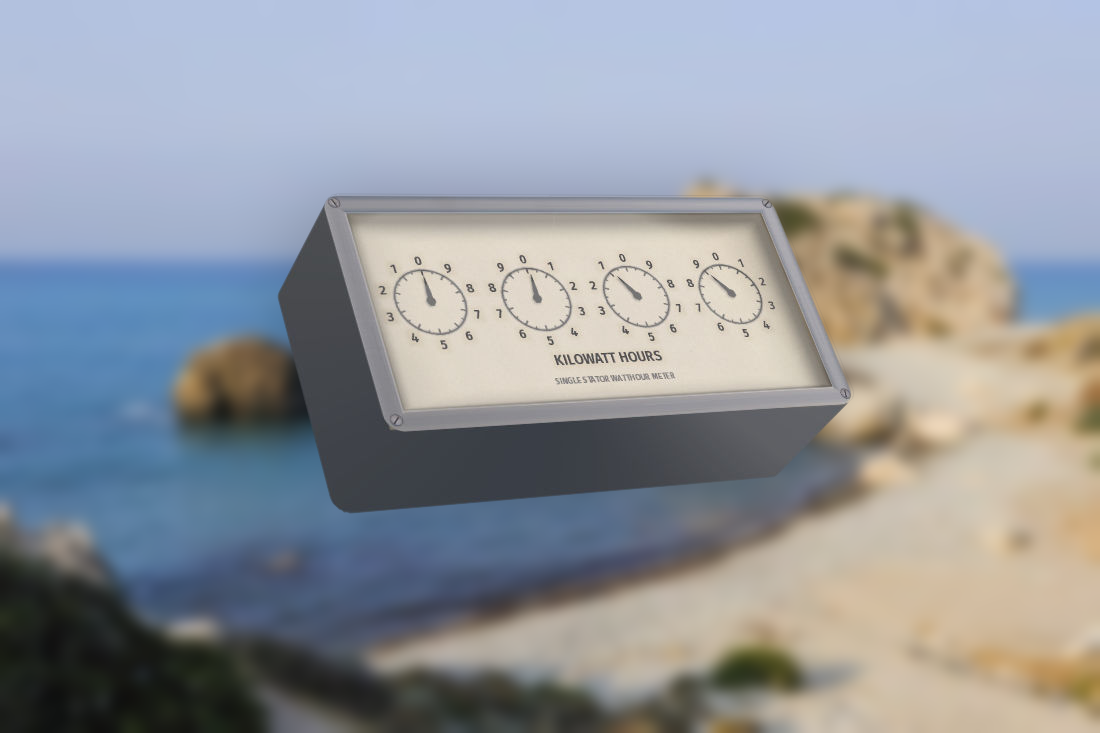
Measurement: 9 kWh
